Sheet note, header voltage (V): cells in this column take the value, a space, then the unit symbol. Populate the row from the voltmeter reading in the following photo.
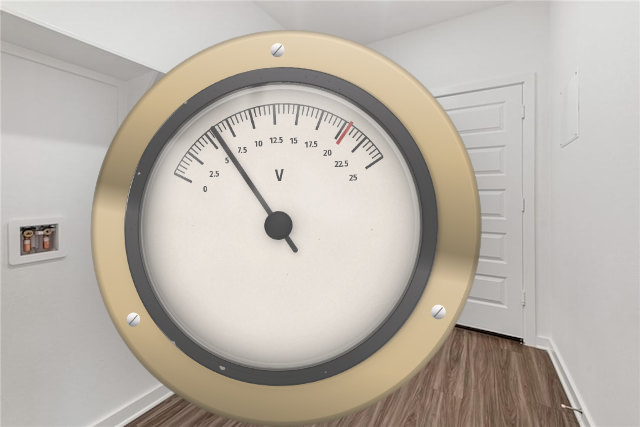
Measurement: 6 V
